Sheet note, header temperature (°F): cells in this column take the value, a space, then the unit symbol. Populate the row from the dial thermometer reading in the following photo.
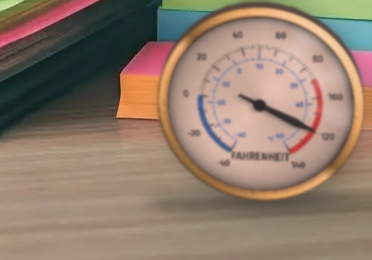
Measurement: 120 °F
